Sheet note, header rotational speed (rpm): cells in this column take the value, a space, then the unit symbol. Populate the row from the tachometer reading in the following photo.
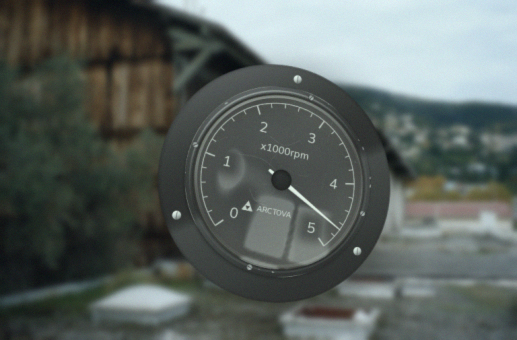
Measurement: 4700 rpm
